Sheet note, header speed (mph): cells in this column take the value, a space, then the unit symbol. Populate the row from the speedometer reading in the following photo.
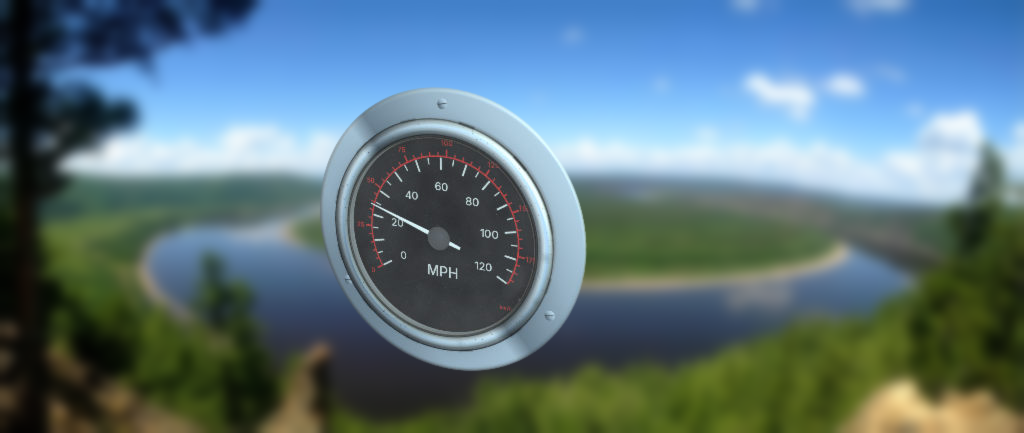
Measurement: 25 mph
